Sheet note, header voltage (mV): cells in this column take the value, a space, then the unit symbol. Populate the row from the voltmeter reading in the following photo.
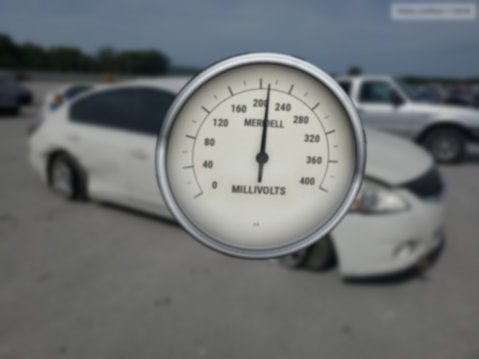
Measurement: 210 mV
